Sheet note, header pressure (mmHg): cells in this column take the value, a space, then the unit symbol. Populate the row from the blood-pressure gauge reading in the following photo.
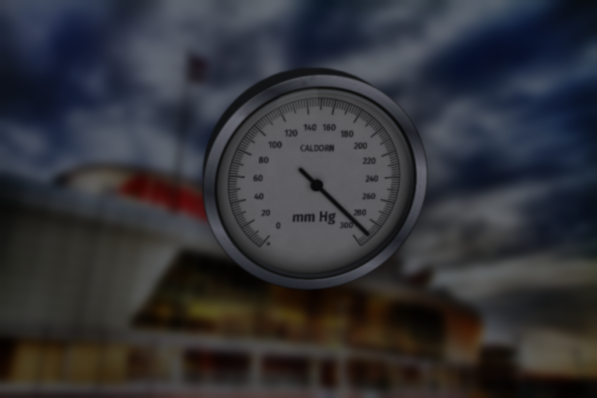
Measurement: 290 mmHg
